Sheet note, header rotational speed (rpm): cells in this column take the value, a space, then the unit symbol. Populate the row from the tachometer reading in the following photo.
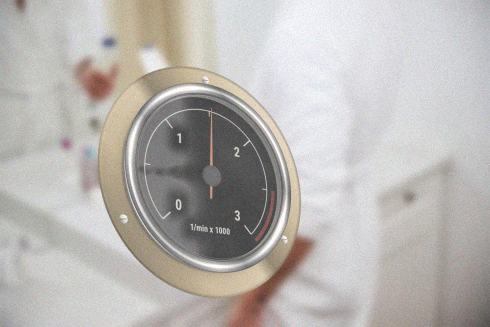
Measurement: 1500 rpm
